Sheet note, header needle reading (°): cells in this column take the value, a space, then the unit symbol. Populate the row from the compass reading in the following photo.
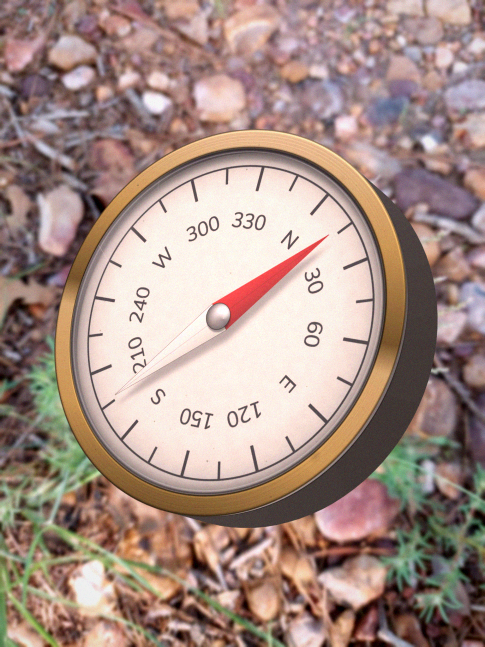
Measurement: 15 °
